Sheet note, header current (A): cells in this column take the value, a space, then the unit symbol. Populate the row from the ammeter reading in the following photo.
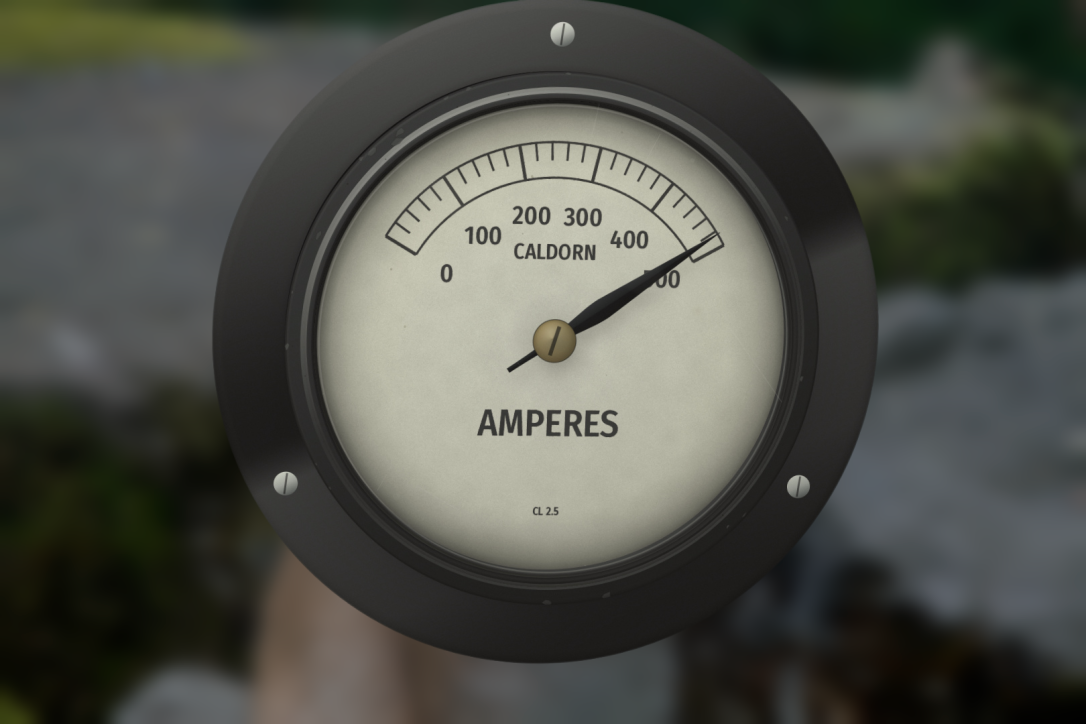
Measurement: 480 A
